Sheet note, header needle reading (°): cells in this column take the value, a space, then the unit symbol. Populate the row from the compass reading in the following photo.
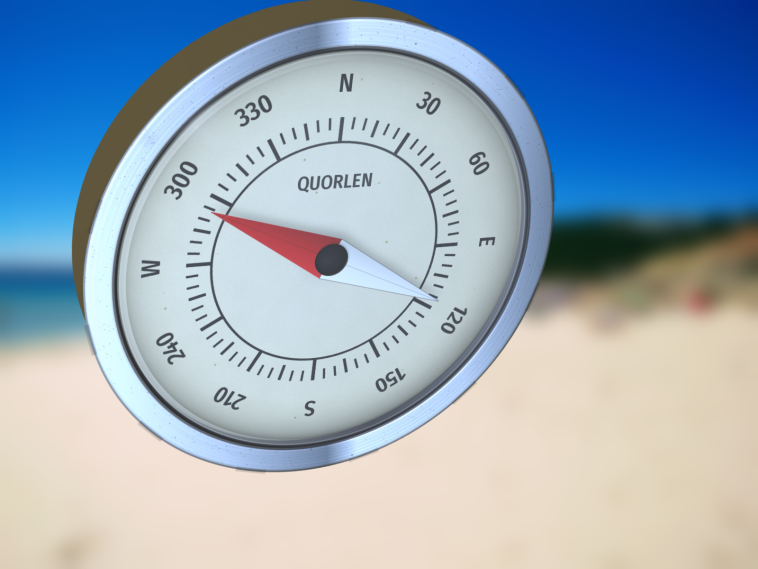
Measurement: 295 °
